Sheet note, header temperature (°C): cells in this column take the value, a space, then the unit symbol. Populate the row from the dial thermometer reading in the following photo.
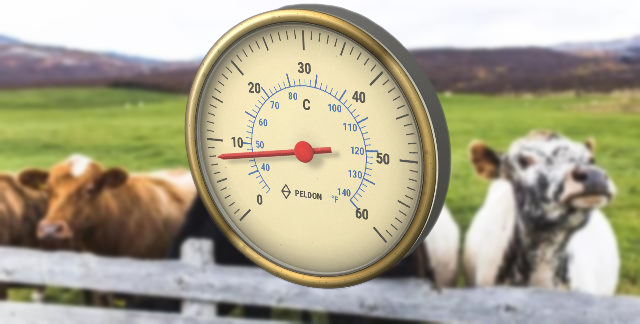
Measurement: 8 °C
